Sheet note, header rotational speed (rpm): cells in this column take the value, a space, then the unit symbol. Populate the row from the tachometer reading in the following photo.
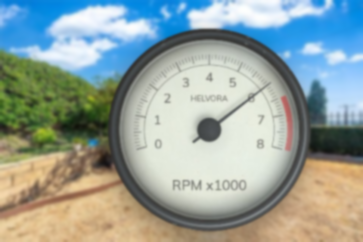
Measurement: 6000 rpm
